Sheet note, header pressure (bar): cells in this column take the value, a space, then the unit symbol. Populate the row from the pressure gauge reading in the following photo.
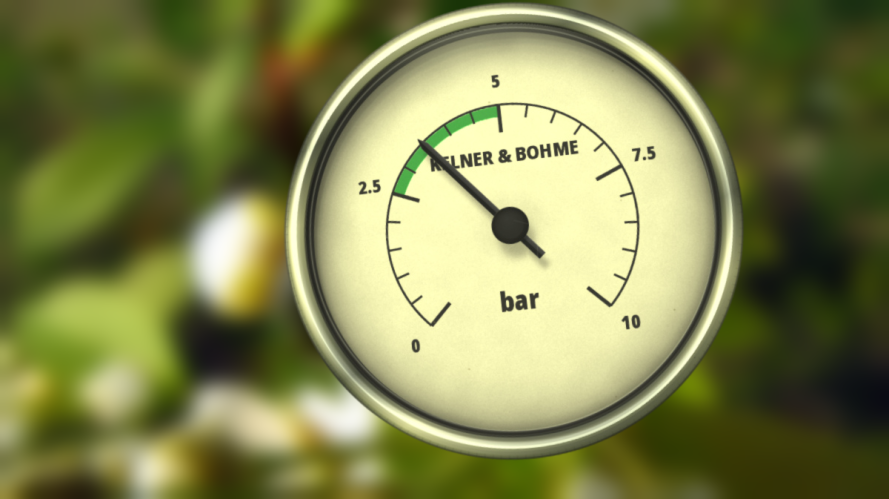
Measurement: 3.5 bar
